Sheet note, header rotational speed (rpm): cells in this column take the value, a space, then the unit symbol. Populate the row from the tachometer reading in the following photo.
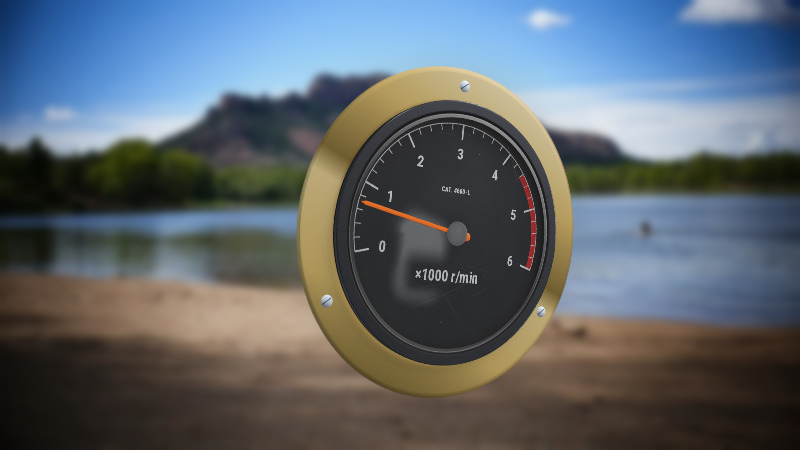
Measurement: 700 rpm
